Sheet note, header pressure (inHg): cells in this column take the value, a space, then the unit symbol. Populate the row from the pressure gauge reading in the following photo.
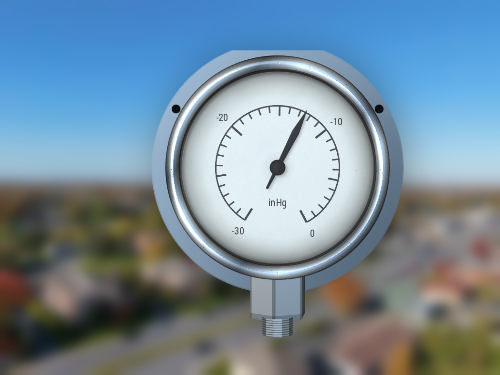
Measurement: -12.5 inHg
